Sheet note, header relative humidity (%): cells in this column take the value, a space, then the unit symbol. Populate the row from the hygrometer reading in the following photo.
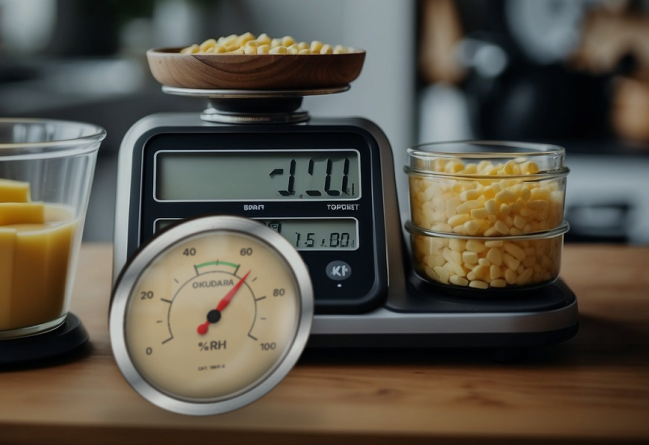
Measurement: 65 %
